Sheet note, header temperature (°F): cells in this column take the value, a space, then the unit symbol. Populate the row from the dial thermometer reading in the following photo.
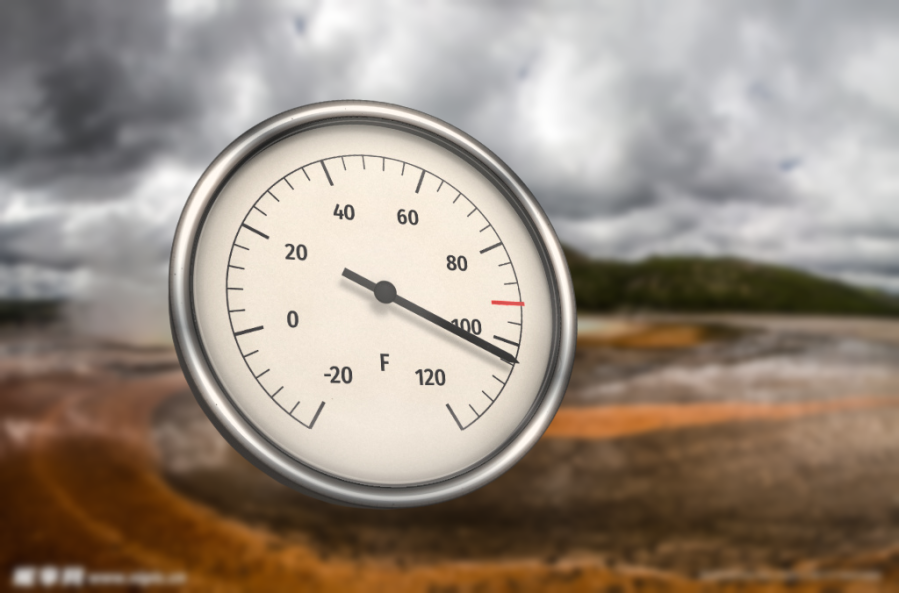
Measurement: 104 °F
